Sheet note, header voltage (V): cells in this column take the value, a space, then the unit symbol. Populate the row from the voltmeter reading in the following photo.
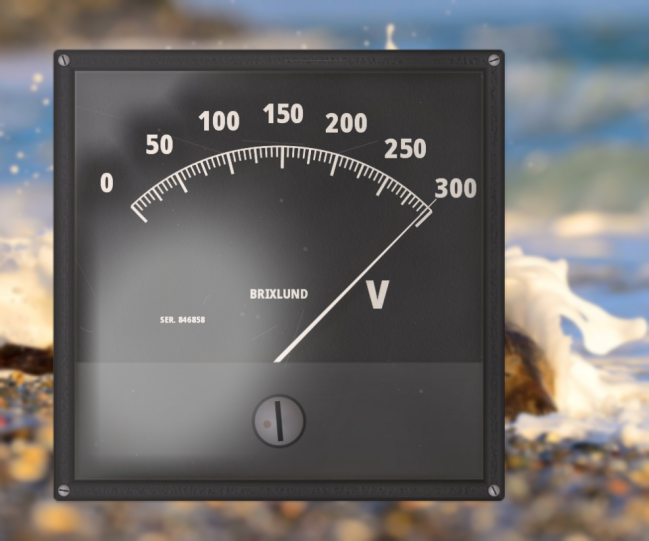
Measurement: 295 V
